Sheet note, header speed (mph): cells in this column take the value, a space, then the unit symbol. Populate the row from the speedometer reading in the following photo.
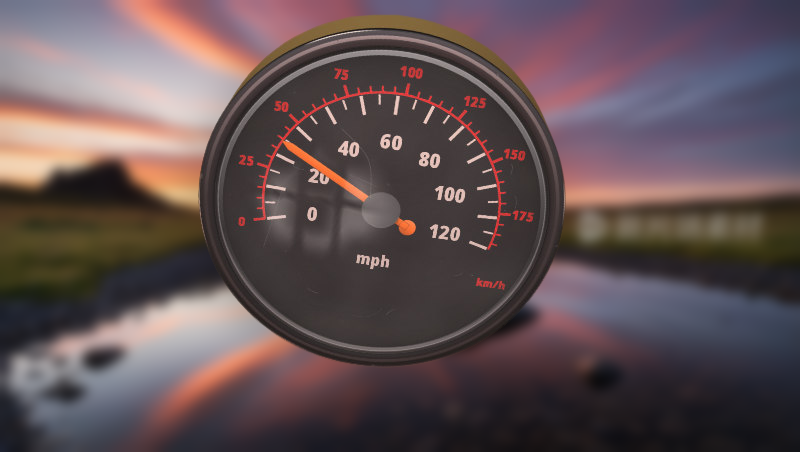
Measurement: 25 mph
